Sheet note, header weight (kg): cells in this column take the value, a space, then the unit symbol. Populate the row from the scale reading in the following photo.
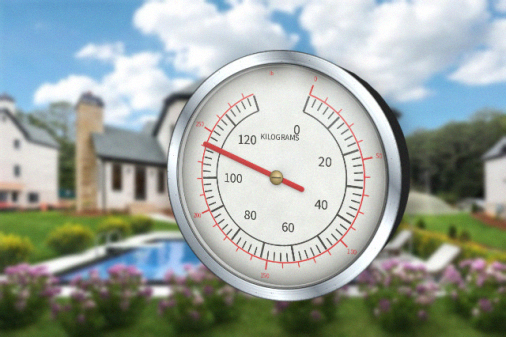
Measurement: 110 kg
